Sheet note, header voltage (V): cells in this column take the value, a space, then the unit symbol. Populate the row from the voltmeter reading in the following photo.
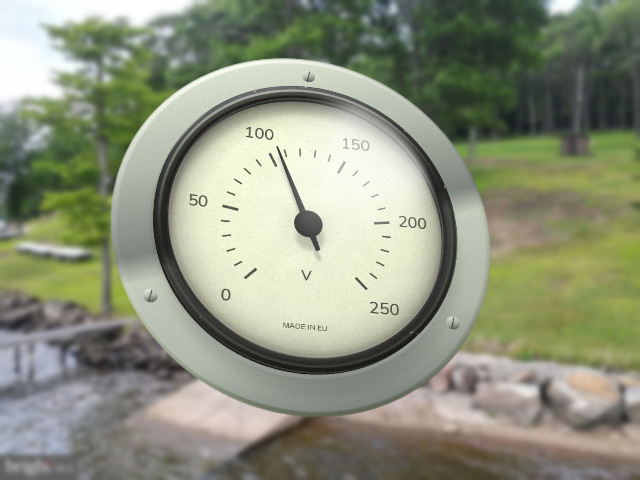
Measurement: 105 V
